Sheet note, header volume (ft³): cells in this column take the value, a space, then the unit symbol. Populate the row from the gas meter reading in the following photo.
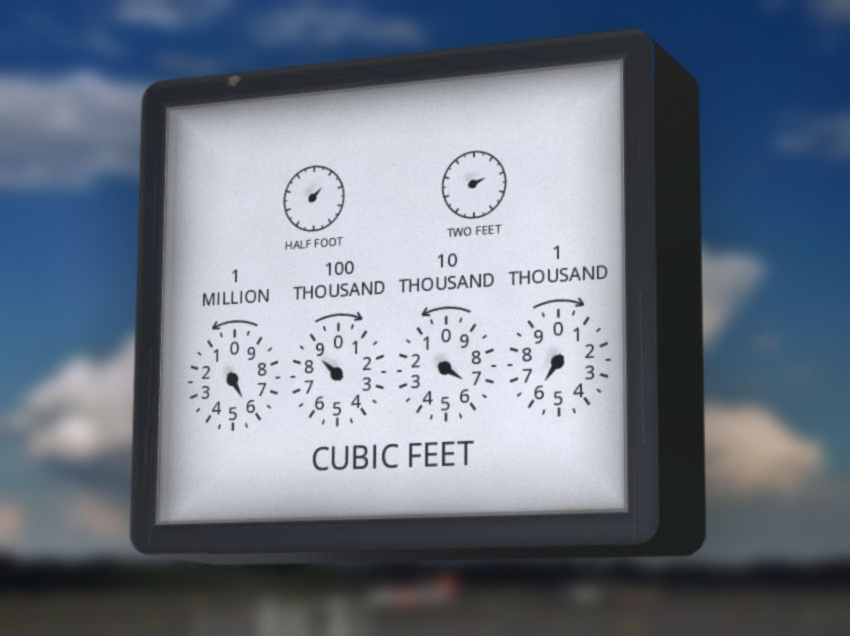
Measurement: 586600 ft³
